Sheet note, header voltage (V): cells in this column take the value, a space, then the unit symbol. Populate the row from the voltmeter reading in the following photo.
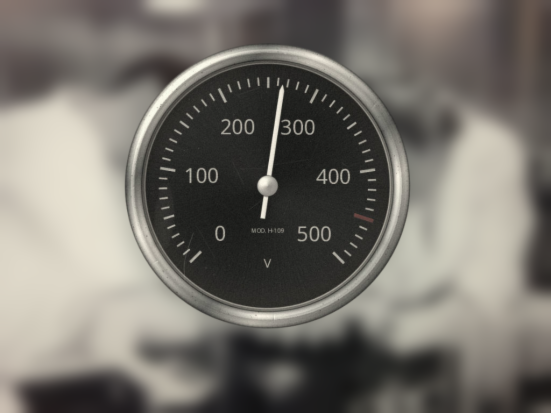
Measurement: 265 V
